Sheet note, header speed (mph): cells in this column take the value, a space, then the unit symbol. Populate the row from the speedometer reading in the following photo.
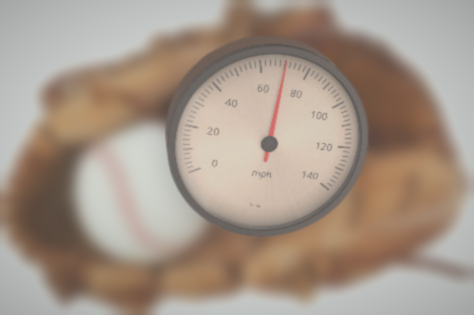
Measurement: 70 mph
